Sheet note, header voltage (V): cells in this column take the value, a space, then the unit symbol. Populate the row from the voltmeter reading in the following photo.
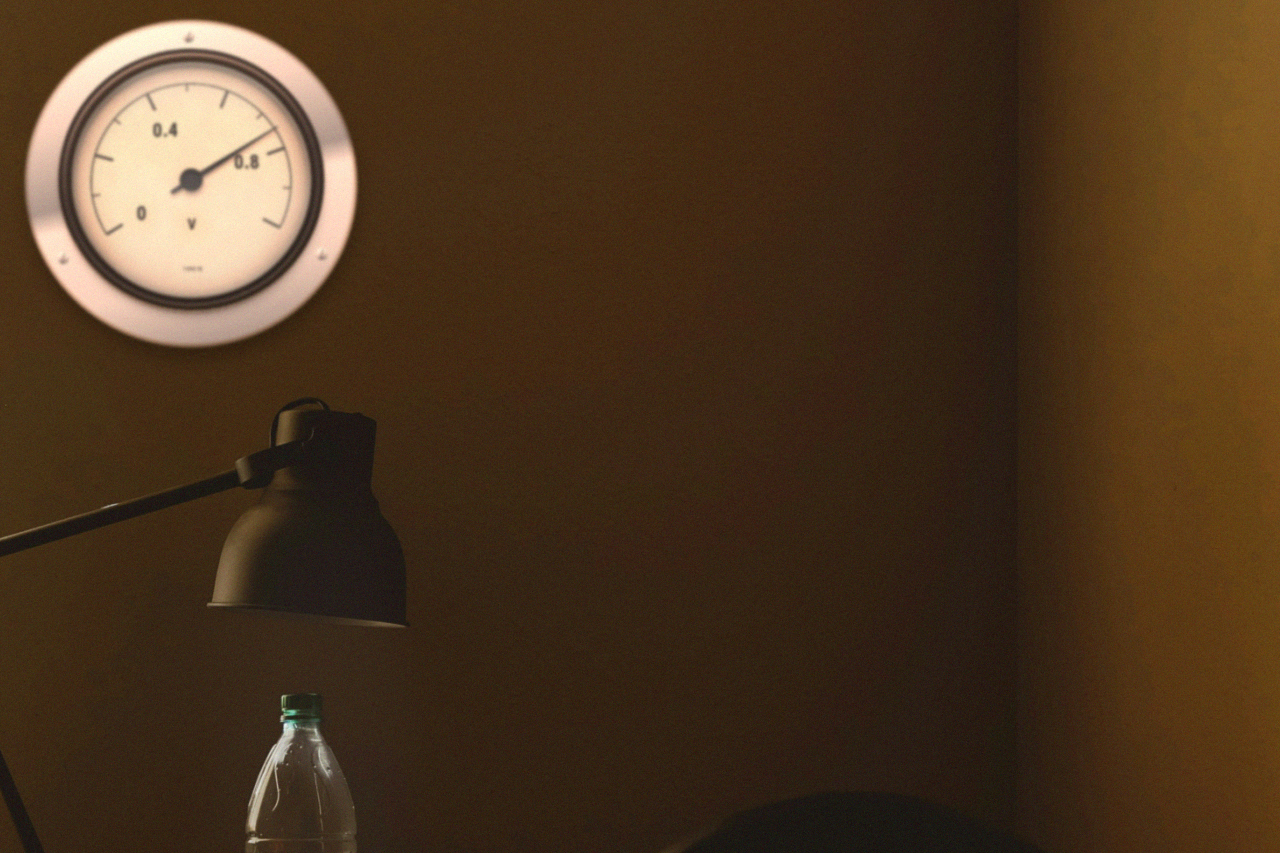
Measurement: 0.75 V
